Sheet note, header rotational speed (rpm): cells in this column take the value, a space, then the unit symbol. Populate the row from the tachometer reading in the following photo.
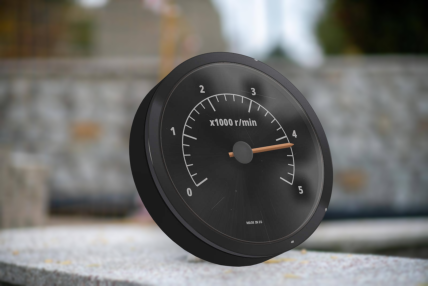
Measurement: 4200 rpm
